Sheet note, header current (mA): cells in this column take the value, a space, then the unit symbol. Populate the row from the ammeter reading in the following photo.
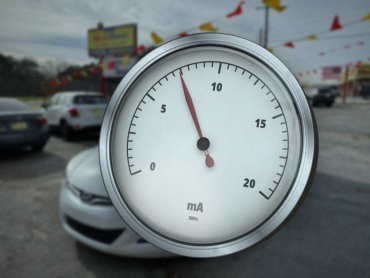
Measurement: 7.5 mA
